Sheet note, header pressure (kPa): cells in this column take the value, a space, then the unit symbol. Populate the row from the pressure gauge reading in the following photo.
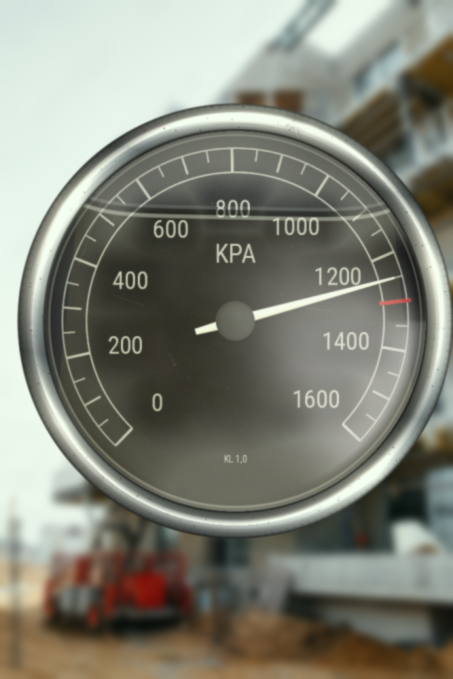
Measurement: 1250 kPa
